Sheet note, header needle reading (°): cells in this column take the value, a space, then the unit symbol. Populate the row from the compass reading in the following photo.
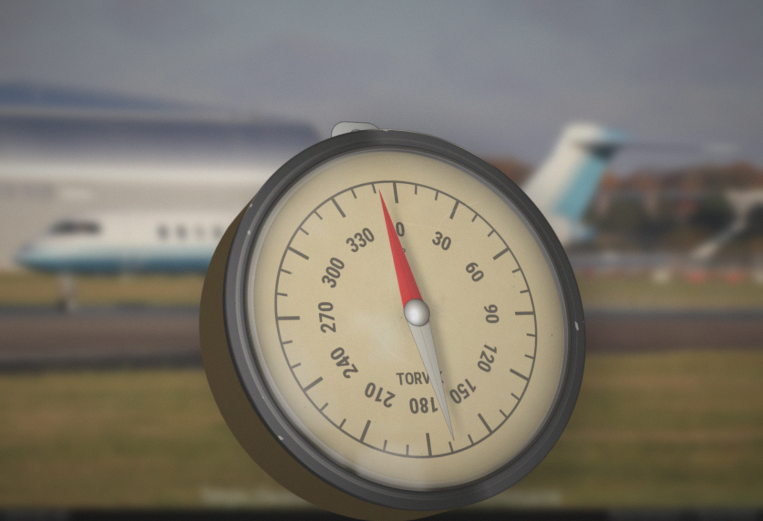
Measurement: 350 °
